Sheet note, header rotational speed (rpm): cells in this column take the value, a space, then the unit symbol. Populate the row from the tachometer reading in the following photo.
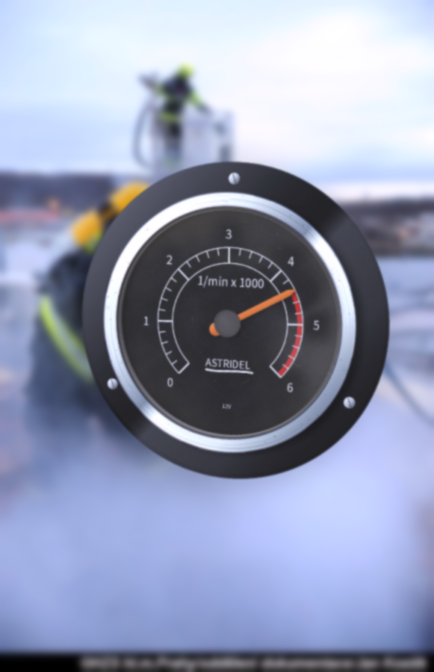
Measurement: 4400 rpm
